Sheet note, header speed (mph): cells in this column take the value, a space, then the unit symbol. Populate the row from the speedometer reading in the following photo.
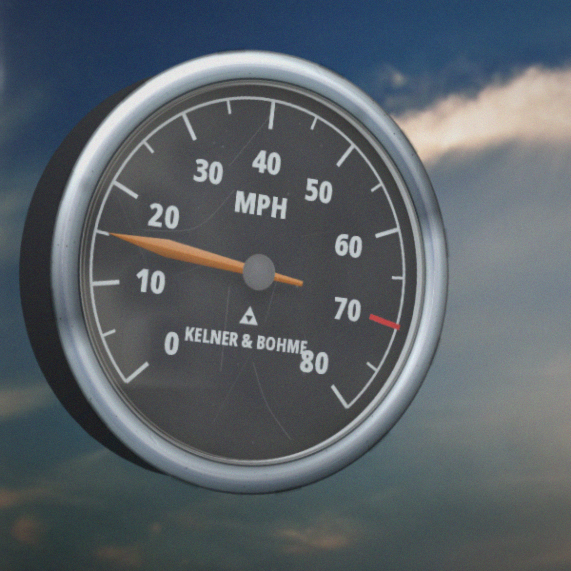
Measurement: 15 mph
